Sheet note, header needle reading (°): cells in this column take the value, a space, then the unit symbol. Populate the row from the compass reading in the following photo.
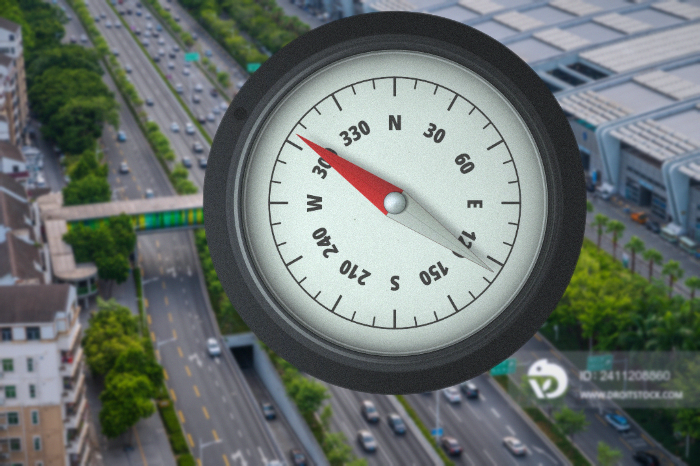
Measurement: 305 °
